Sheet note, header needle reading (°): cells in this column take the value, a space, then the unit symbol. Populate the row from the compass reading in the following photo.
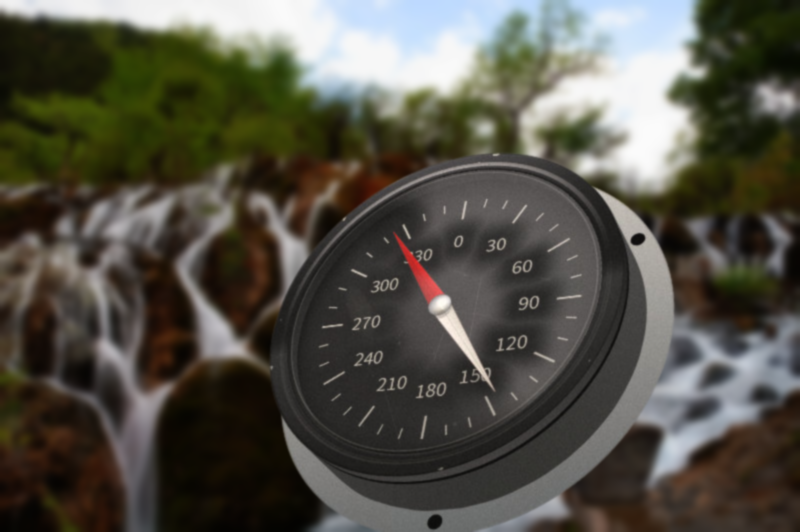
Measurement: 325 °
